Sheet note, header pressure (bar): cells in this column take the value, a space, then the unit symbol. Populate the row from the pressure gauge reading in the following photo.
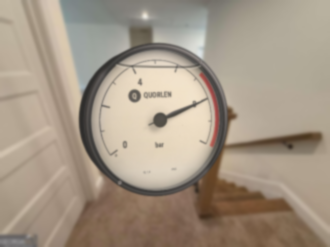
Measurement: 8 bar
